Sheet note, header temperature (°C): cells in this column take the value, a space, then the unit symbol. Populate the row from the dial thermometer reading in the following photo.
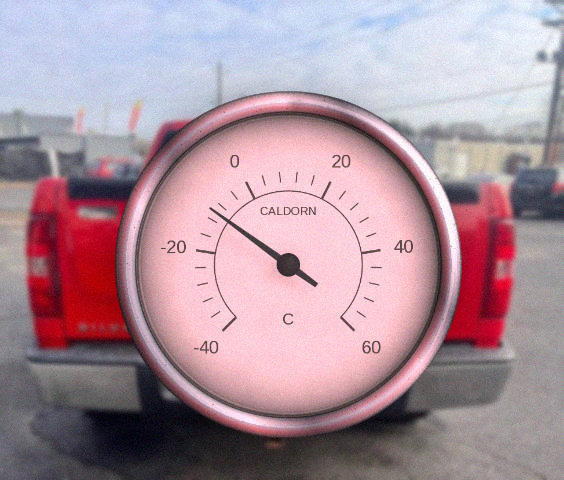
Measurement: -10 °C
